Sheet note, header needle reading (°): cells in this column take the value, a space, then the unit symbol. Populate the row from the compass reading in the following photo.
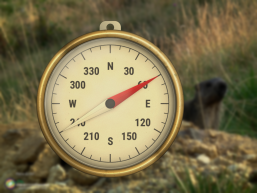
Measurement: 60 °
